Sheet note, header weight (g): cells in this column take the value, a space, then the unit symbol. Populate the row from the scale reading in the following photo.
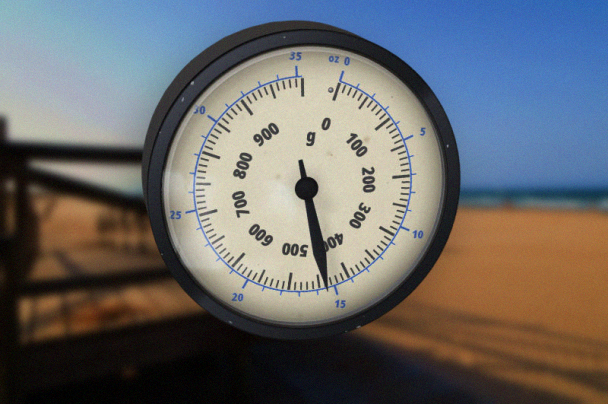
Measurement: 440 g
